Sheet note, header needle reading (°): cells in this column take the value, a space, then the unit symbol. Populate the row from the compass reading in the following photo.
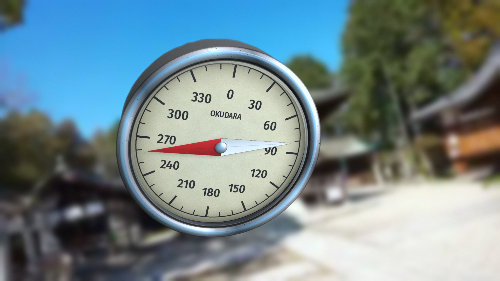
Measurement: 260 °
